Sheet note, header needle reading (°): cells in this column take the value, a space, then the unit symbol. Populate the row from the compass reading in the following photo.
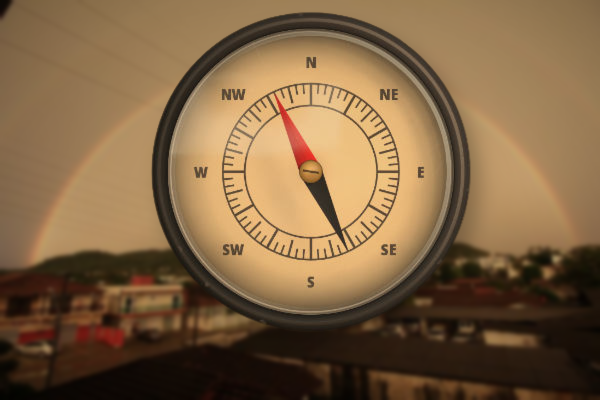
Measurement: 335 °
